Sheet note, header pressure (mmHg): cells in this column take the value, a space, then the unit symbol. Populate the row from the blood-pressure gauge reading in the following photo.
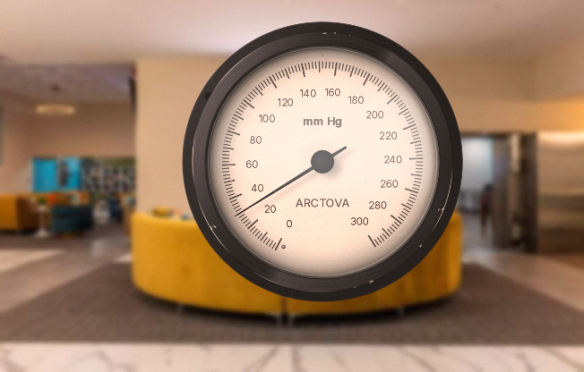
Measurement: 30 mmHg
